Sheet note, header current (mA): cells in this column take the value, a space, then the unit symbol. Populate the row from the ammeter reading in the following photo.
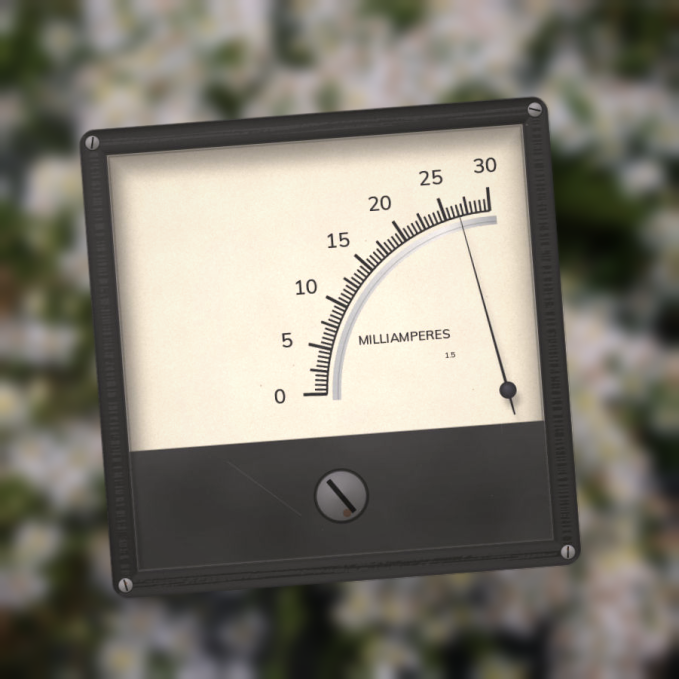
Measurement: 26.5 mA
